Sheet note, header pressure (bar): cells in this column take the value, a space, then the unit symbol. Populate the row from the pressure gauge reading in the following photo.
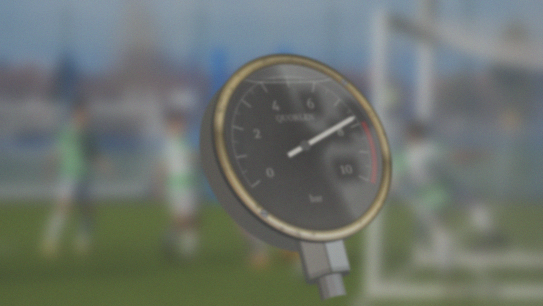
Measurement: 7.75 bar
